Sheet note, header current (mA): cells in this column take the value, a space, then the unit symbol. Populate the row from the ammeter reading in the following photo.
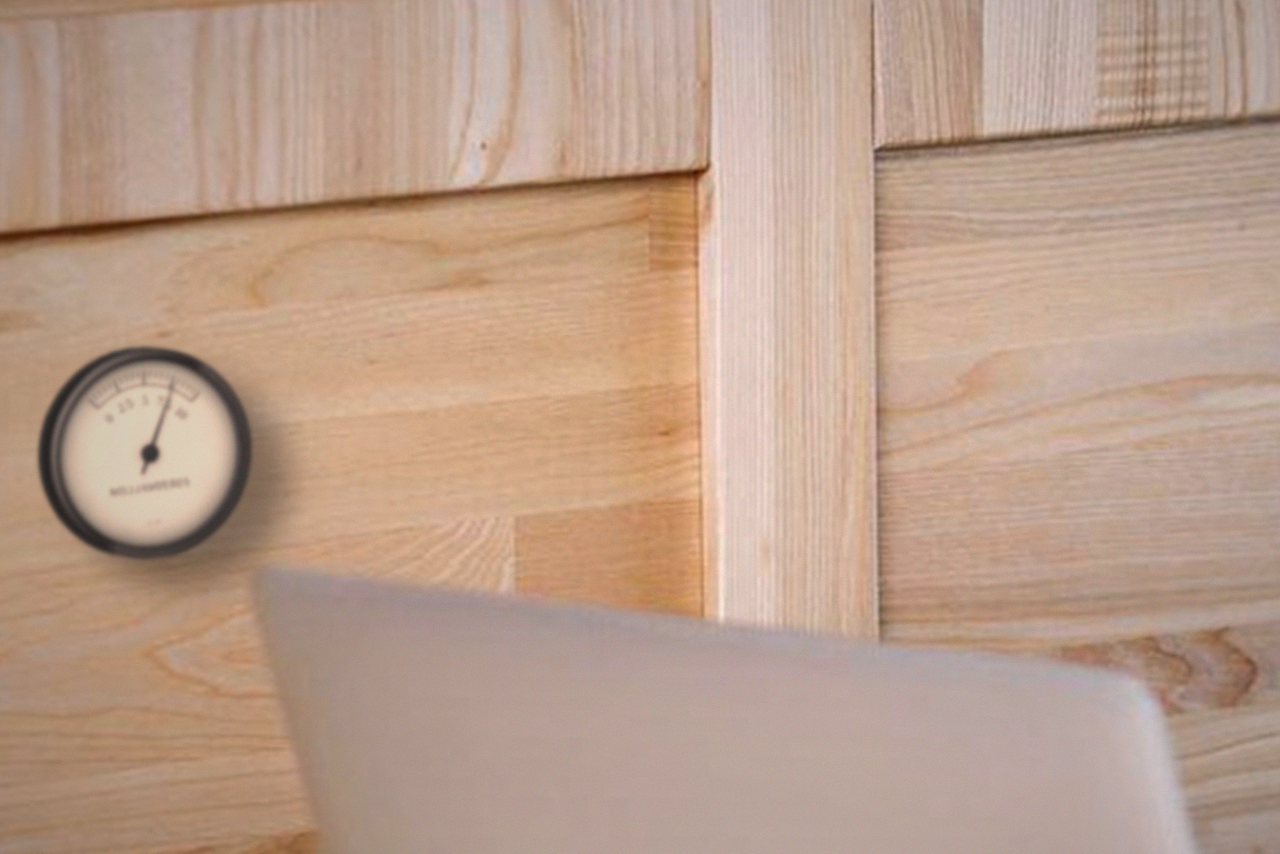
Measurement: 7.5 mA
